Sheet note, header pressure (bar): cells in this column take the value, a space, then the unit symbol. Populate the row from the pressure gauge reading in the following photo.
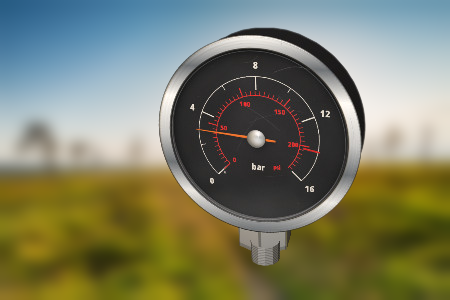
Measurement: 3 bar
